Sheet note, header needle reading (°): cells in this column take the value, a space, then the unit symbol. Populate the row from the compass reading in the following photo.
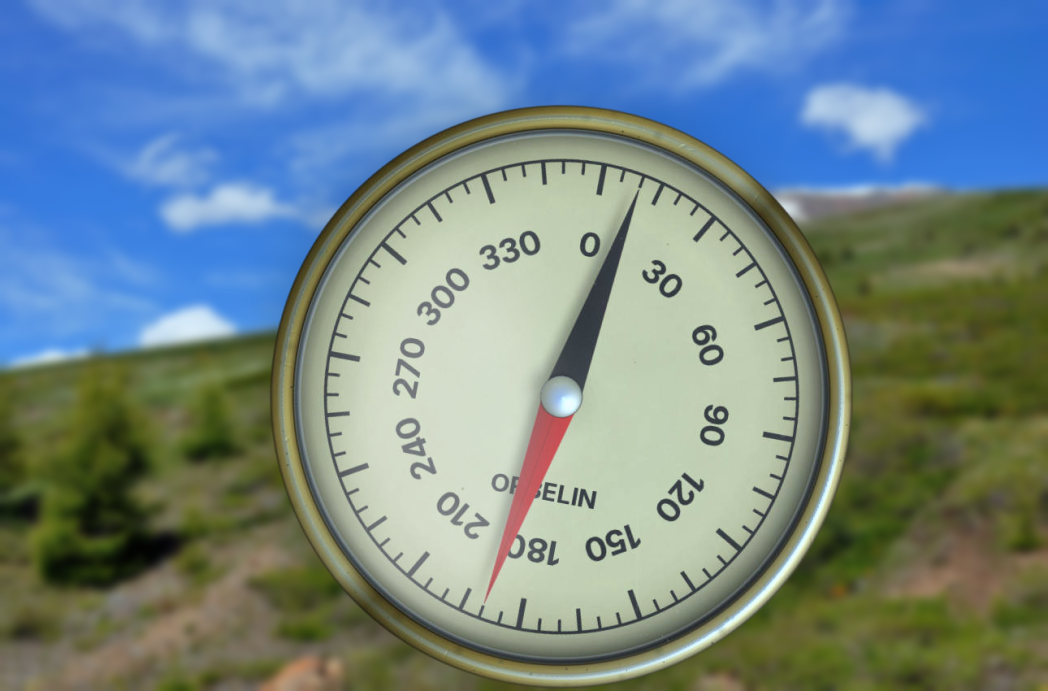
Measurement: 190 °
